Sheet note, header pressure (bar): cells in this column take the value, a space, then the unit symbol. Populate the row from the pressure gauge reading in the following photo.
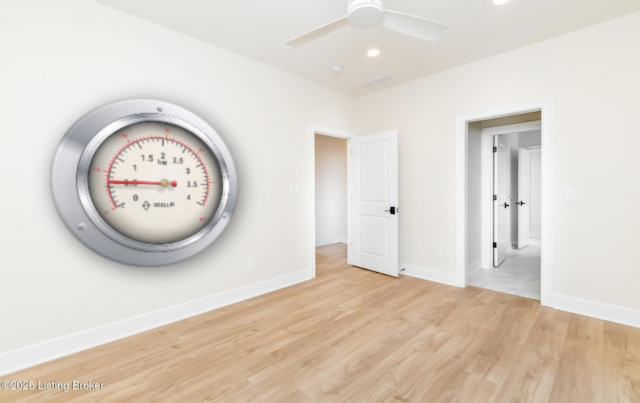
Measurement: 0.5 bar
